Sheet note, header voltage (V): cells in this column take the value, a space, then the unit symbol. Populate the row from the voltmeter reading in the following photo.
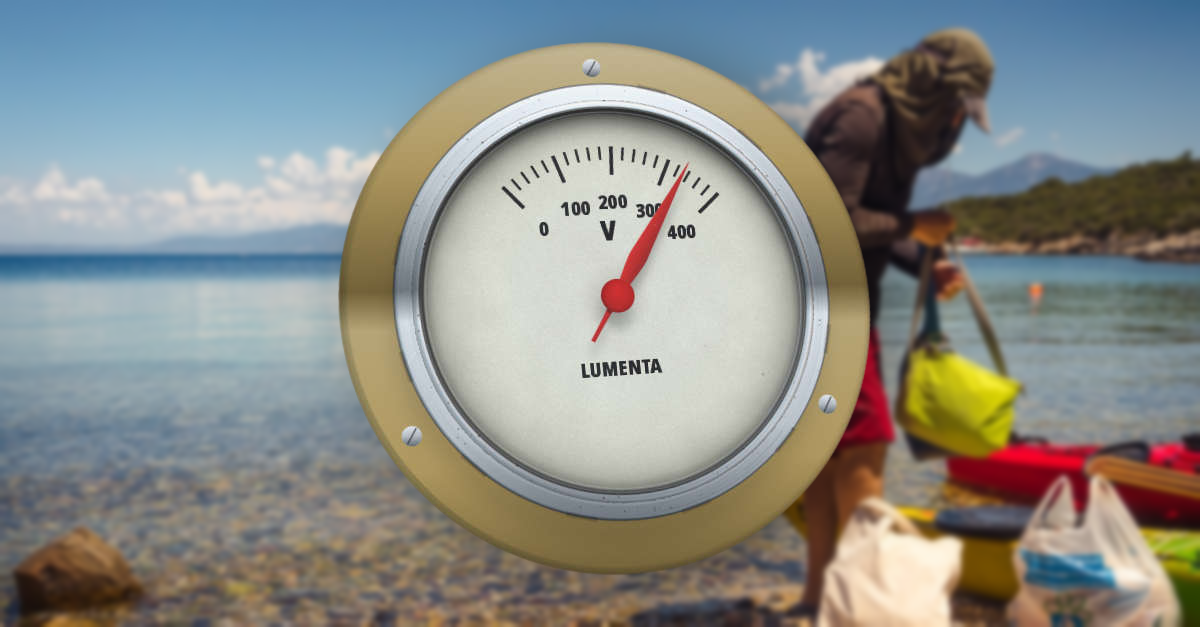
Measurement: 330 V
